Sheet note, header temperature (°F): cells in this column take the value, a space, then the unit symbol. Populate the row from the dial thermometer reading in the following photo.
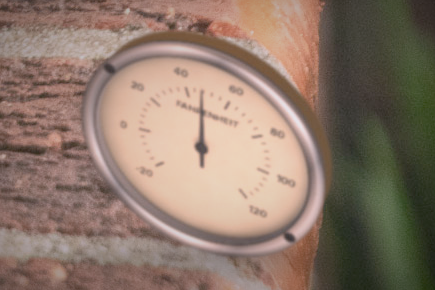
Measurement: 48 °F
